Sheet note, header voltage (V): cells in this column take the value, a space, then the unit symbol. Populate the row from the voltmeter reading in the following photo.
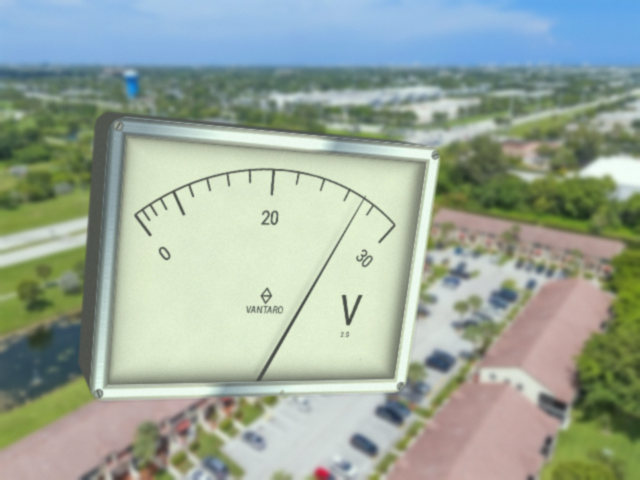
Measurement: 27 V
